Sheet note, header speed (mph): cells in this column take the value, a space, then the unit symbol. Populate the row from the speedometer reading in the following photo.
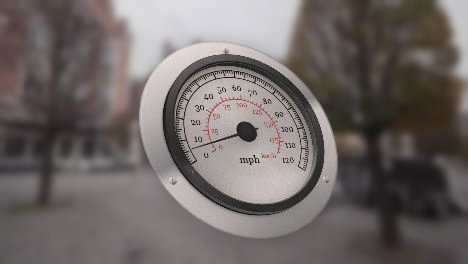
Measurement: 5 mph
